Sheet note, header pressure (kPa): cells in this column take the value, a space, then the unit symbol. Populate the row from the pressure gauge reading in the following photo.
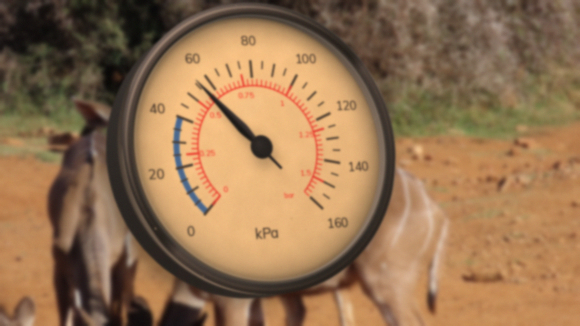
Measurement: 55 kPa
